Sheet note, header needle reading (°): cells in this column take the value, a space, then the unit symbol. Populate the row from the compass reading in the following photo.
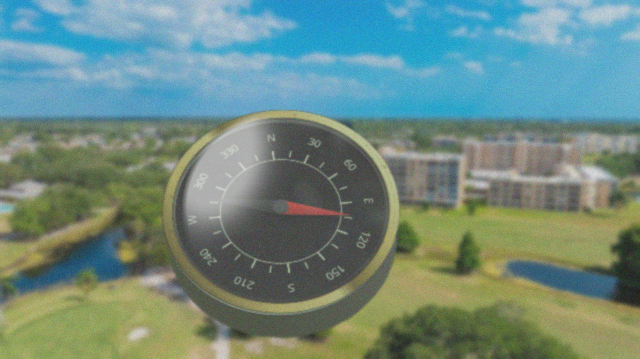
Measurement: 105 °
